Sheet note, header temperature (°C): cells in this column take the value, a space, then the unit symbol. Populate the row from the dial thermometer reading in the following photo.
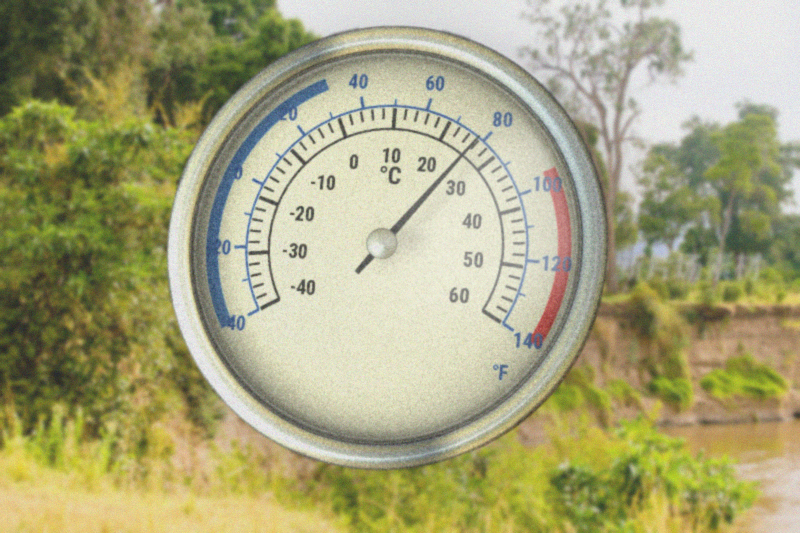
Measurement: 26 °C
